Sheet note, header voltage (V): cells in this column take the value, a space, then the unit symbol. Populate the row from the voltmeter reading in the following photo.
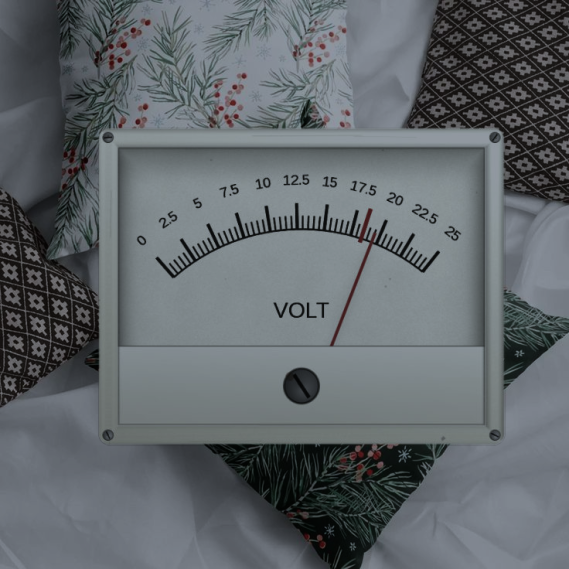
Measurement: 19.5 V
